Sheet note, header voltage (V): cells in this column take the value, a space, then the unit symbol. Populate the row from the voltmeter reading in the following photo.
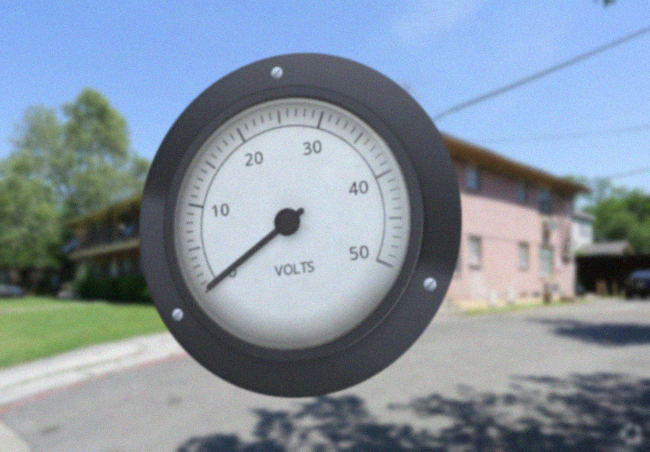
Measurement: 0 V
